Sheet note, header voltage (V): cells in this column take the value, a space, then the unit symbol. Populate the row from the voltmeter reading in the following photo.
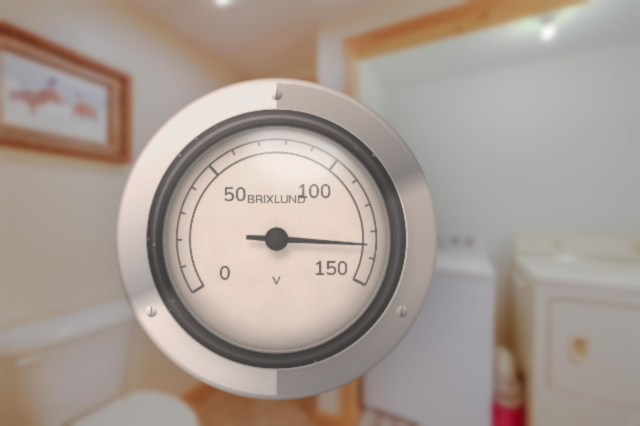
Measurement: 135 V
